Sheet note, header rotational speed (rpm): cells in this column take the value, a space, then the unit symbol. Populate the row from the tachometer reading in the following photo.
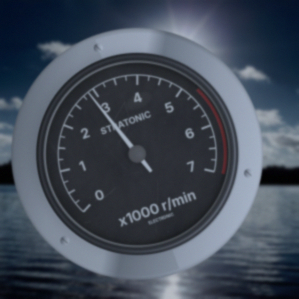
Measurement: 2875 rpm
